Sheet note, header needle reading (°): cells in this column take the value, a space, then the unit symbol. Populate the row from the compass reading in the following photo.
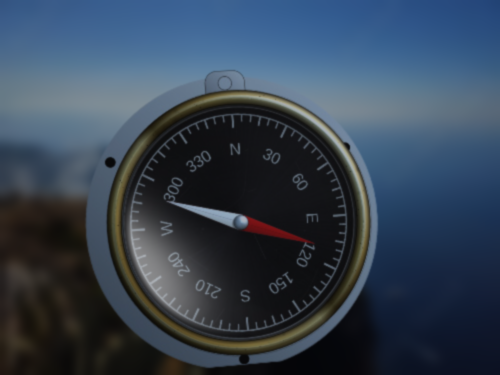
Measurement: 110 °
